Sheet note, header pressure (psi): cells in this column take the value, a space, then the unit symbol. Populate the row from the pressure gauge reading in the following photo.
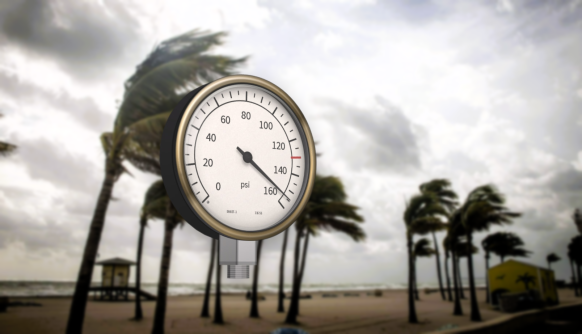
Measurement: 155 psi
